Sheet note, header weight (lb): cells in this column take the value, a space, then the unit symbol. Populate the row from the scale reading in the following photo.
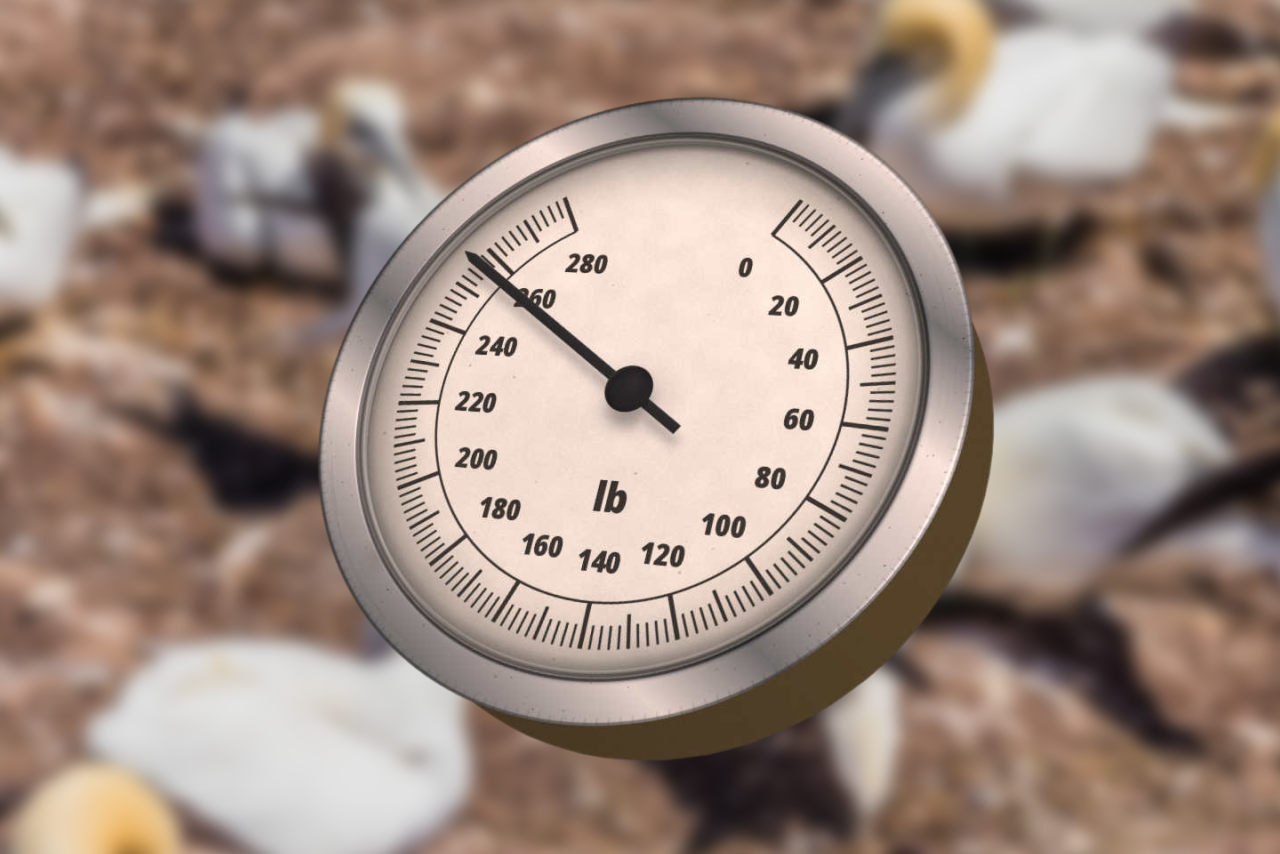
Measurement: 256 lb
